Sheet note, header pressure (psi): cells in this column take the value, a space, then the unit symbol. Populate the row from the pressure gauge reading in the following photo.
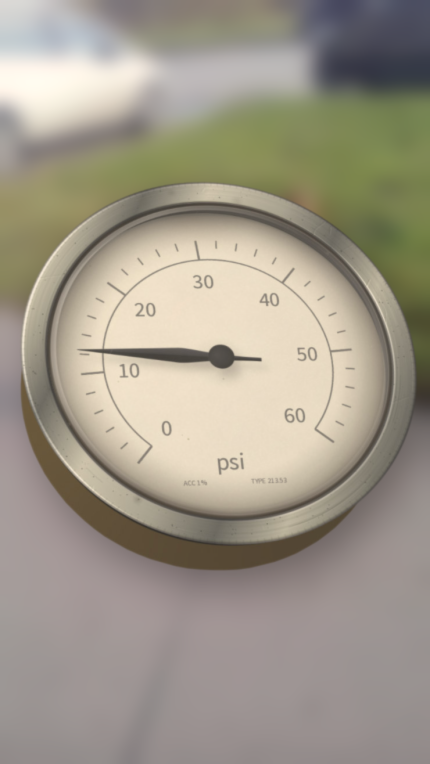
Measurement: 12 psi
